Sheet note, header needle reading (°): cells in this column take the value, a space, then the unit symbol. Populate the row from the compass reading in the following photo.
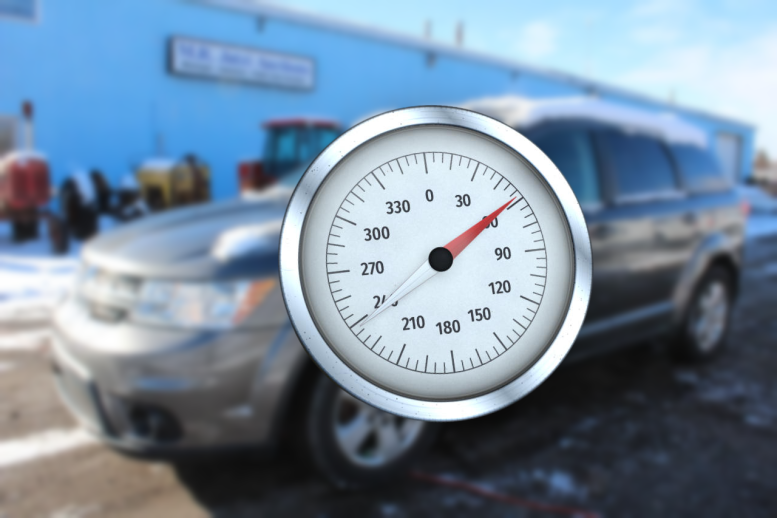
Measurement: 57.5 °
